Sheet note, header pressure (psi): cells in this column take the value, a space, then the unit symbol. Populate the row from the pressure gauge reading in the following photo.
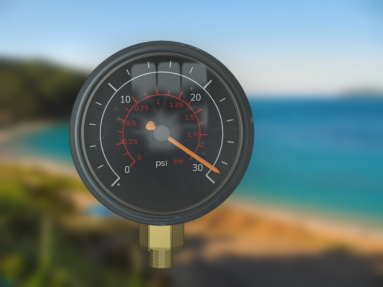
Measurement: 29 psi
